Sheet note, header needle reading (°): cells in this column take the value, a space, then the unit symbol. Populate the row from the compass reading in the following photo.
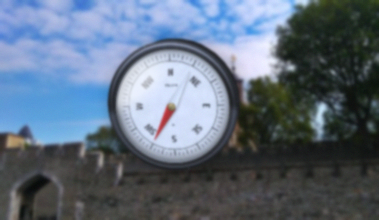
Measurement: 210 °
